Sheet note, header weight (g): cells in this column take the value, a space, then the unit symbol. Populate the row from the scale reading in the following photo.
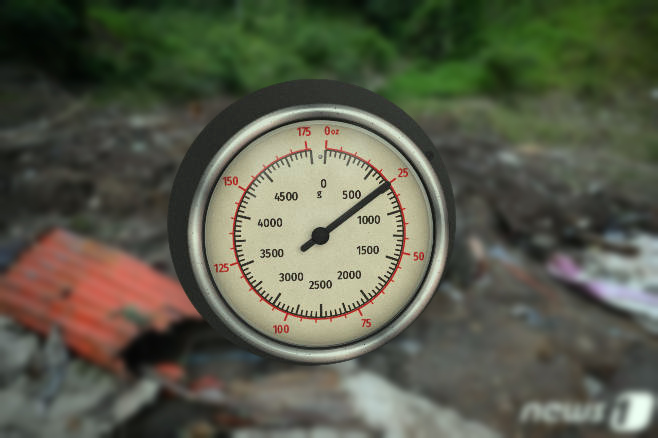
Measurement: 700 g
